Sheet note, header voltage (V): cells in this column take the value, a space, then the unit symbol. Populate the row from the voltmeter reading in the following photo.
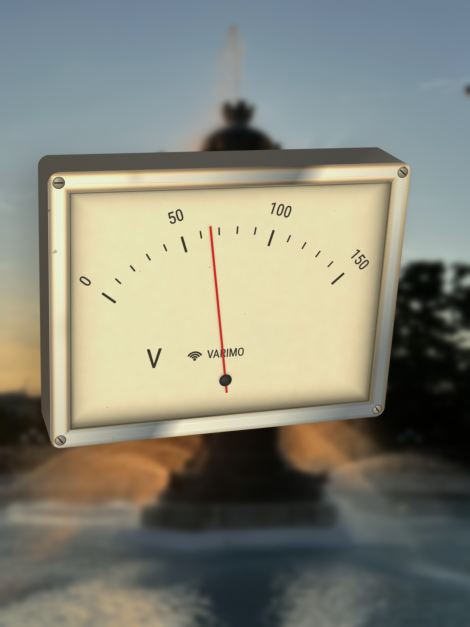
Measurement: 65 V
